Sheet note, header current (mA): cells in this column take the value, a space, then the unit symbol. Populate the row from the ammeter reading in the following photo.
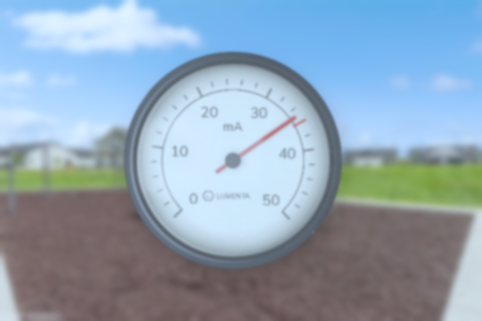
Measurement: 35 mA
